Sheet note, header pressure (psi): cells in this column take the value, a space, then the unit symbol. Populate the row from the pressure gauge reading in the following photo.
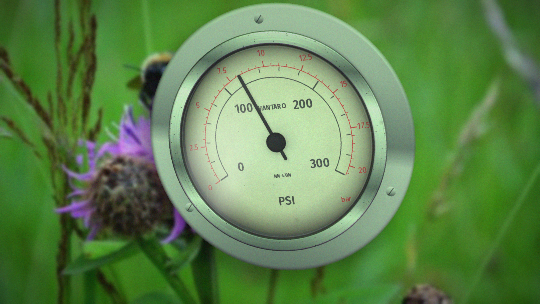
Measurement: 120 psi
